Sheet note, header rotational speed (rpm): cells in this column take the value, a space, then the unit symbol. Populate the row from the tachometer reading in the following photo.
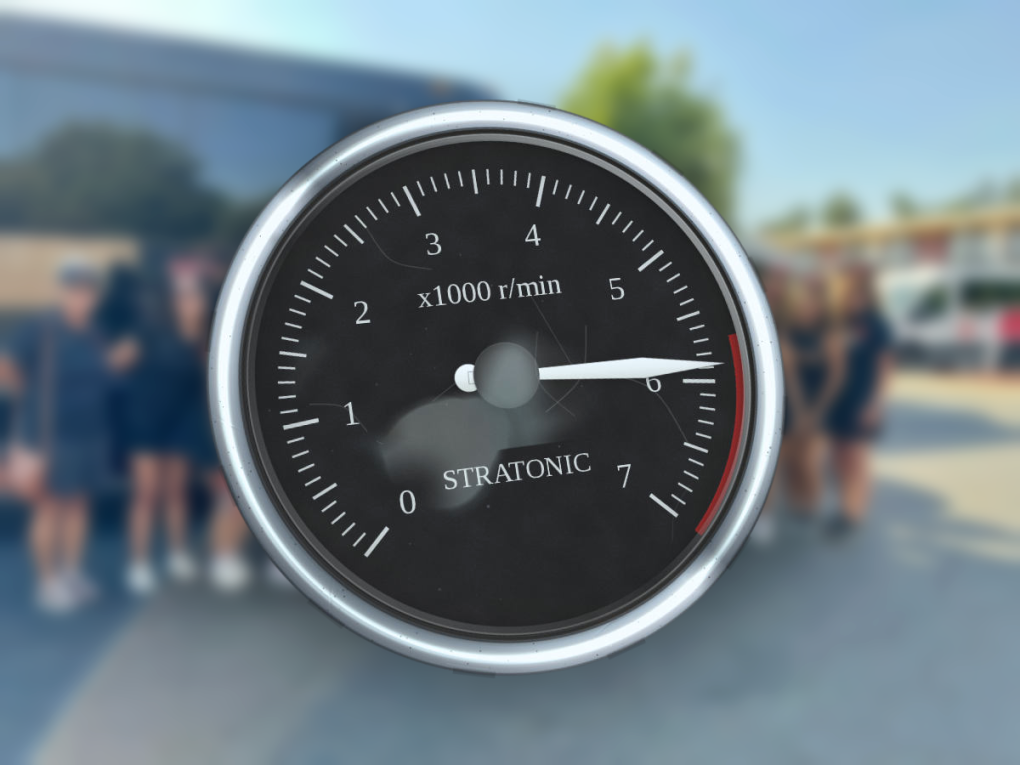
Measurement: 5900 rpm
